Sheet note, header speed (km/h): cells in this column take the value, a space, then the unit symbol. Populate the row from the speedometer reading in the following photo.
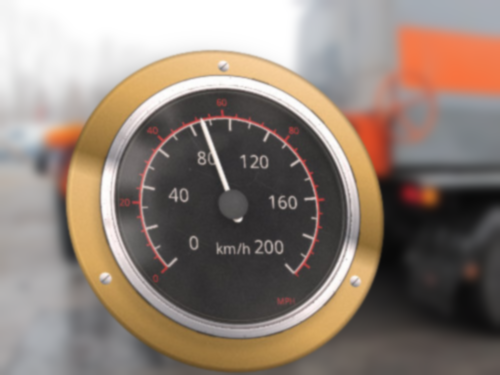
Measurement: 85 km/h
